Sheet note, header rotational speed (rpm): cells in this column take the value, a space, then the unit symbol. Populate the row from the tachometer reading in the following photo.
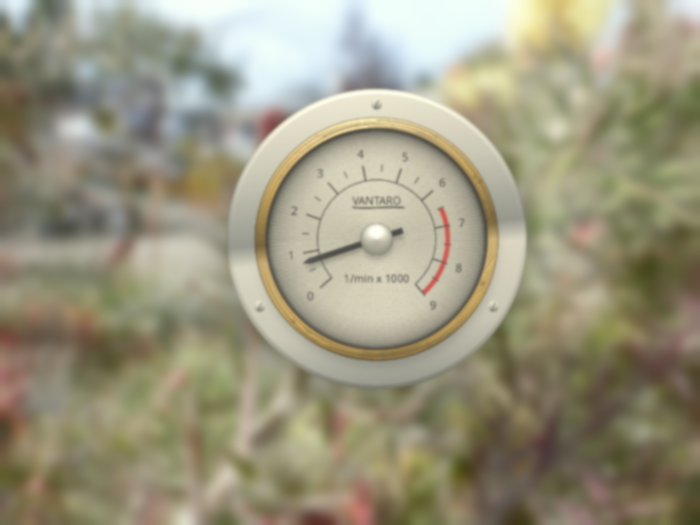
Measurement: 750 rpm
